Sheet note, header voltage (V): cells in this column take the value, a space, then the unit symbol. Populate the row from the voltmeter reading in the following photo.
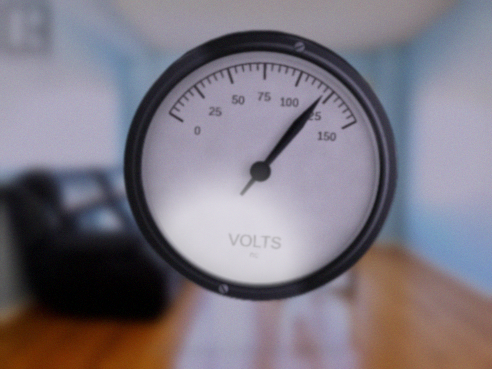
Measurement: 120 V
